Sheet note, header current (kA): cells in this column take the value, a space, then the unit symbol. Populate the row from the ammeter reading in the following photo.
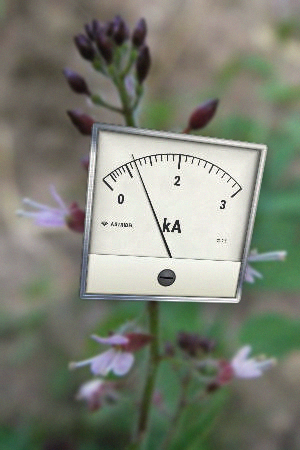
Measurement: 1.2 kA
